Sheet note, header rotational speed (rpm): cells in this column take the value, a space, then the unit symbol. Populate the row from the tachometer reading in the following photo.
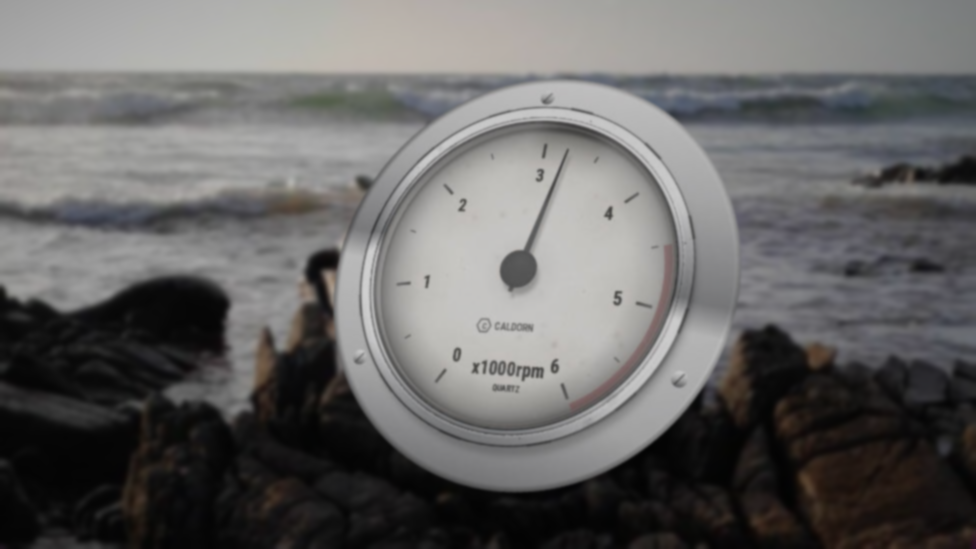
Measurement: 3250 rpm
